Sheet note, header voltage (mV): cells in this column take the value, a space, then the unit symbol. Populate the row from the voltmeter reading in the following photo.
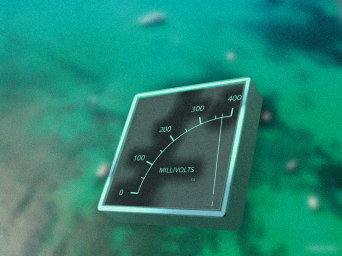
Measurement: 375 mV
